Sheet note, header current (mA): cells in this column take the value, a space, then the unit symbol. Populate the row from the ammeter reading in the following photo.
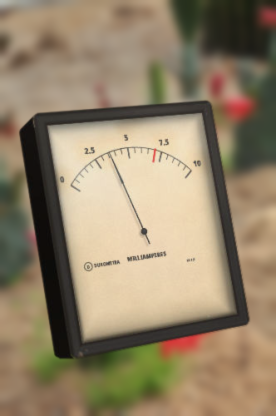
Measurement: 3.5 mA
